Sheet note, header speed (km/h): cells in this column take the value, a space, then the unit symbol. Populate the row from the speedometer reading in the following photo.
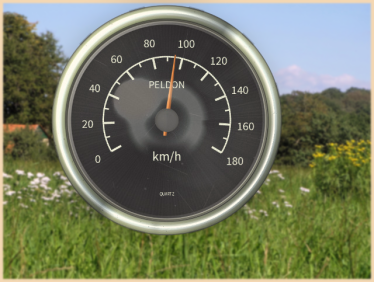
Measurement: 95 km/h
